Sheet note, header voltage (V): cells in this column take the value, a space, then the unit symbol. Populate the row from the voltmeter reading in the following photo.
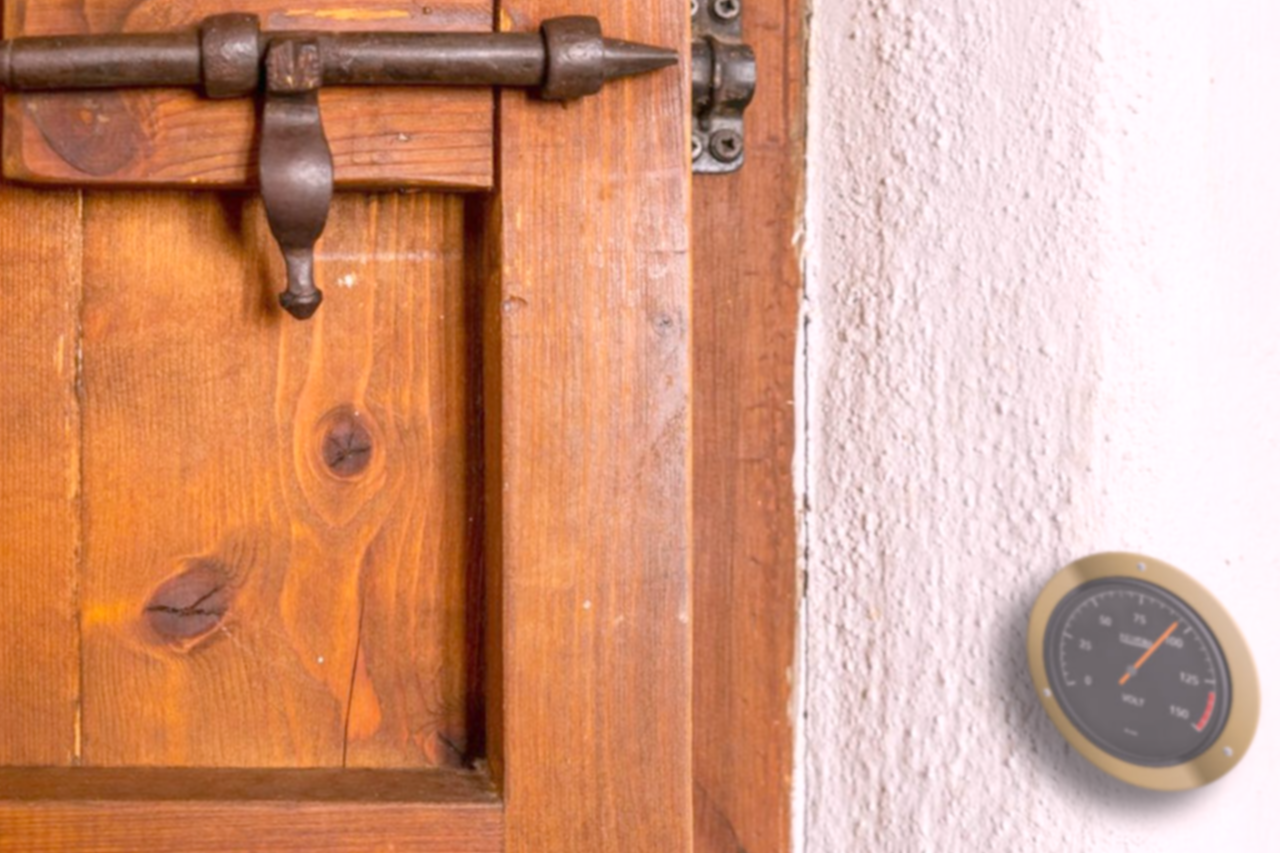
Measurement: 95 V
